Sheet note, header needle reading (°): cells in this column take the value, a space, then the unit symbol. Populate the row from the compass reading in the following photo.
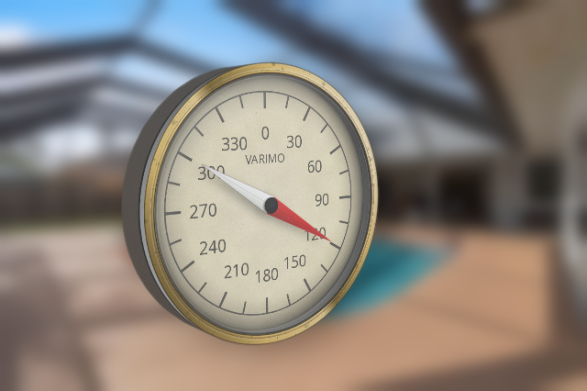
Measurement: 120 °
